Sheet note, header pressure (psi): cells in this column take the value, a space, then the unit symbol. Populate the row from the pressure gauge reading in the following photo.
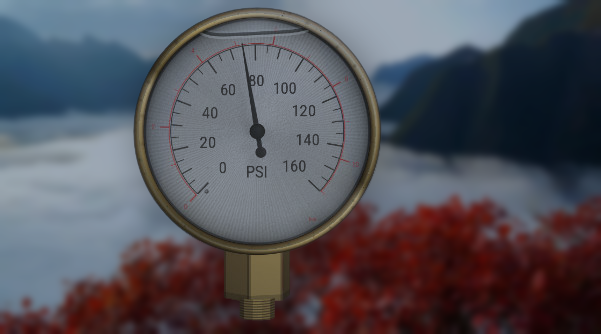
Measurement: 75 psi
